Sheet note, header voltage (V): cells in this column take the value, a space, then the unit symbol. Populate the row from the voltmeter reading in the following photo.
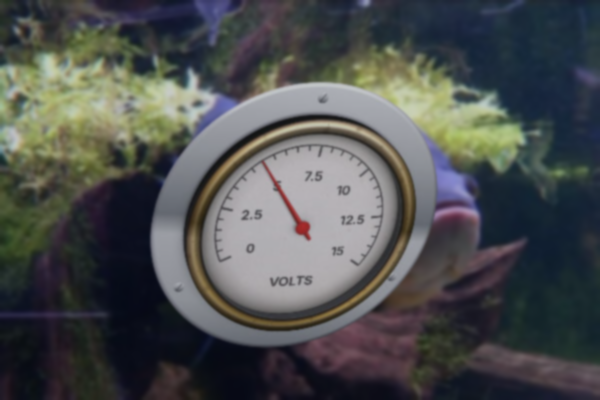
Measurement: 5 V
